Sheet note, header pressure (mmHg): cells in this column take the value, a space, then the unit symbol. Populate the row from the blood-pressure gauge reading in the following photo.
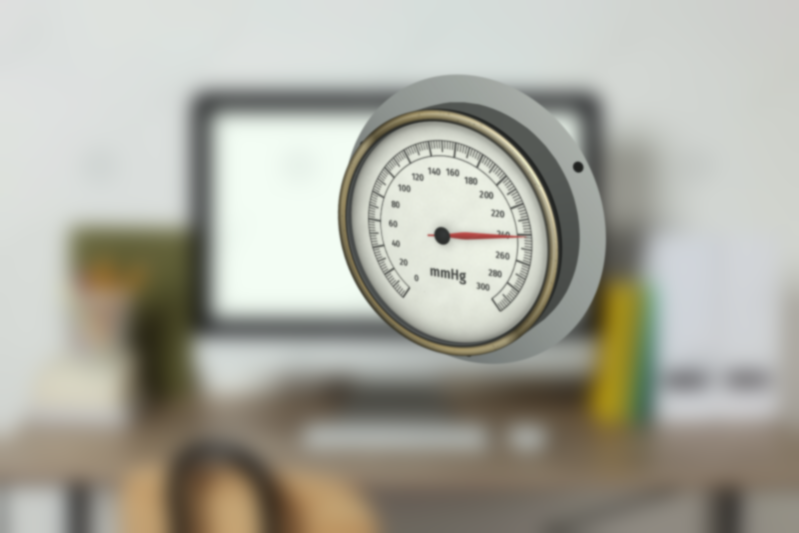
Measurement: 240 mmHg
